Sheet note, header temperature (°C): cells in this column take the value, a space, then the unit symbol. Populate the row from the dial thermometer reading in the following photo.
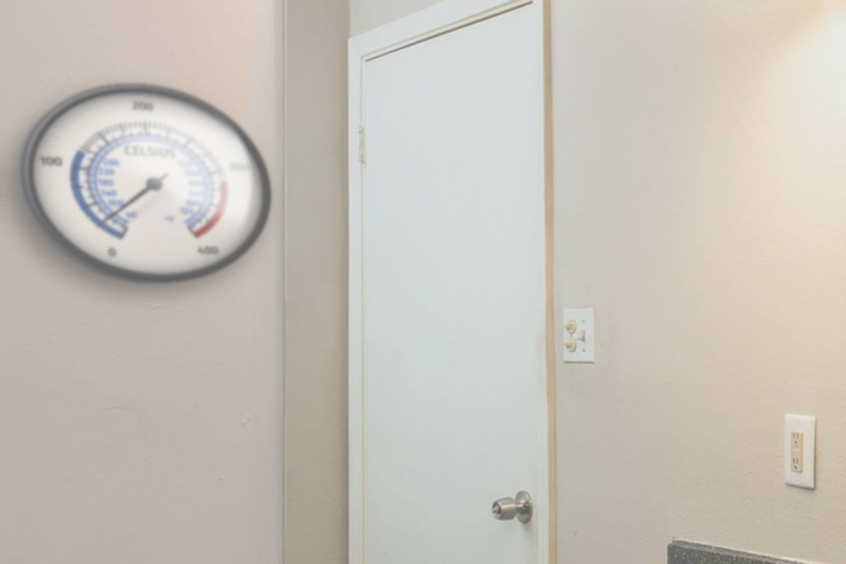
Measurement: 25 °C
